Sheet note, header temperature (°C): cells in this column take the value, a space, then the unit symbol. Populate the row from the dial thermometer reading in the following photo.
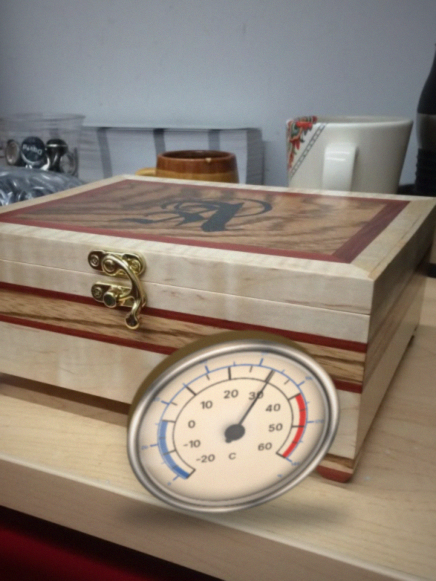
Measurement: 30 °C
